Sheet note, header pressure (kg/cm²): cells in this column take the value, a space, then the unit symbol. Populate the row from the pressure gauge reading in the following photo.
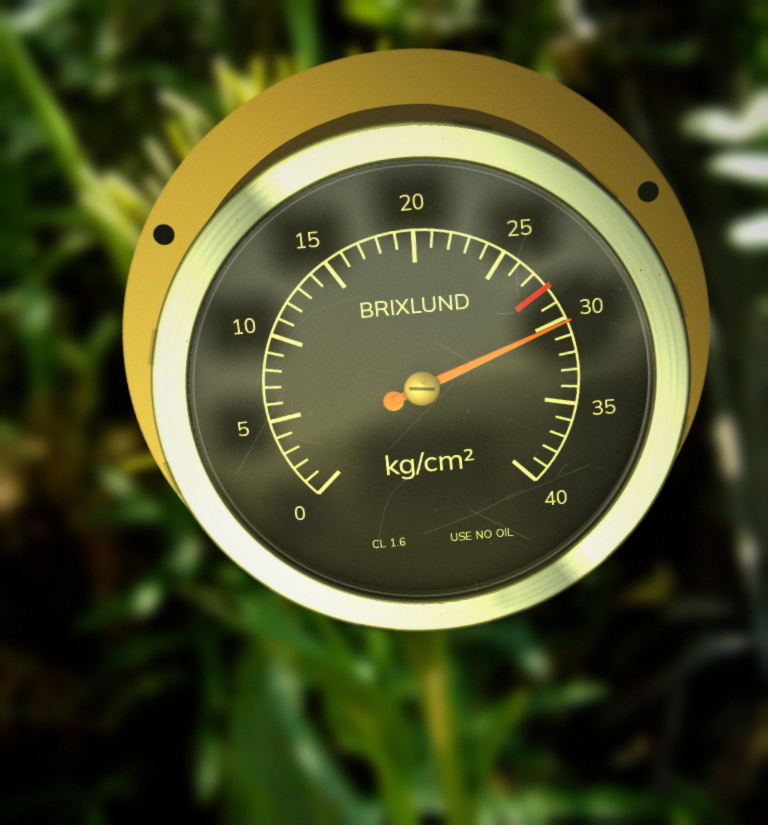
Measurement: 30 kg/cm²
